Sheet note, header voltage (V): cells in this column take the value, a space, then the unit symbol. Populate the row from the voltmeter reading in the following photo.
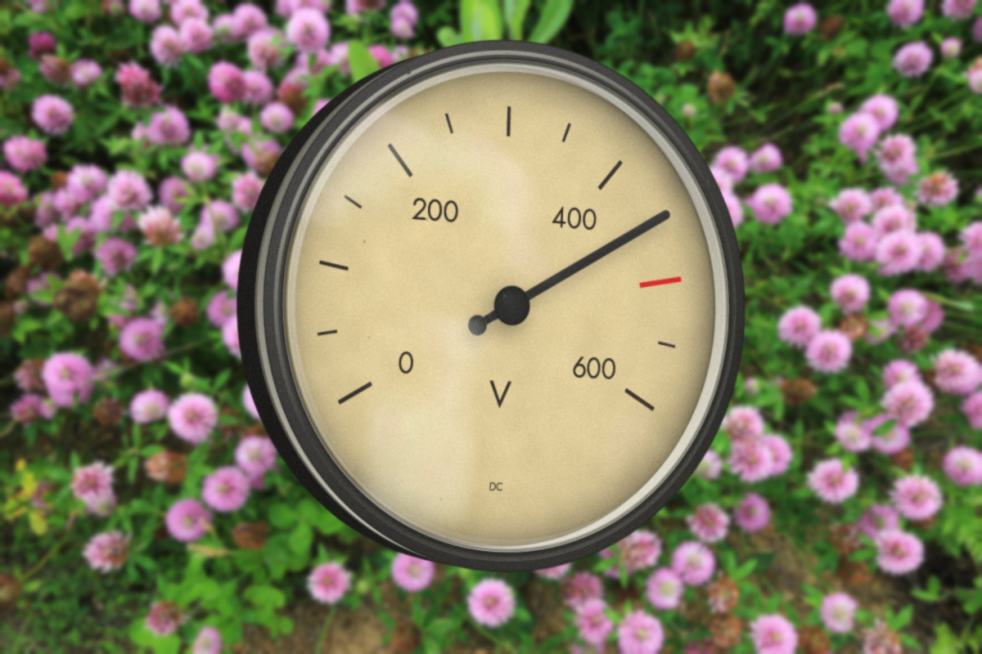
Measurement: 450 V
